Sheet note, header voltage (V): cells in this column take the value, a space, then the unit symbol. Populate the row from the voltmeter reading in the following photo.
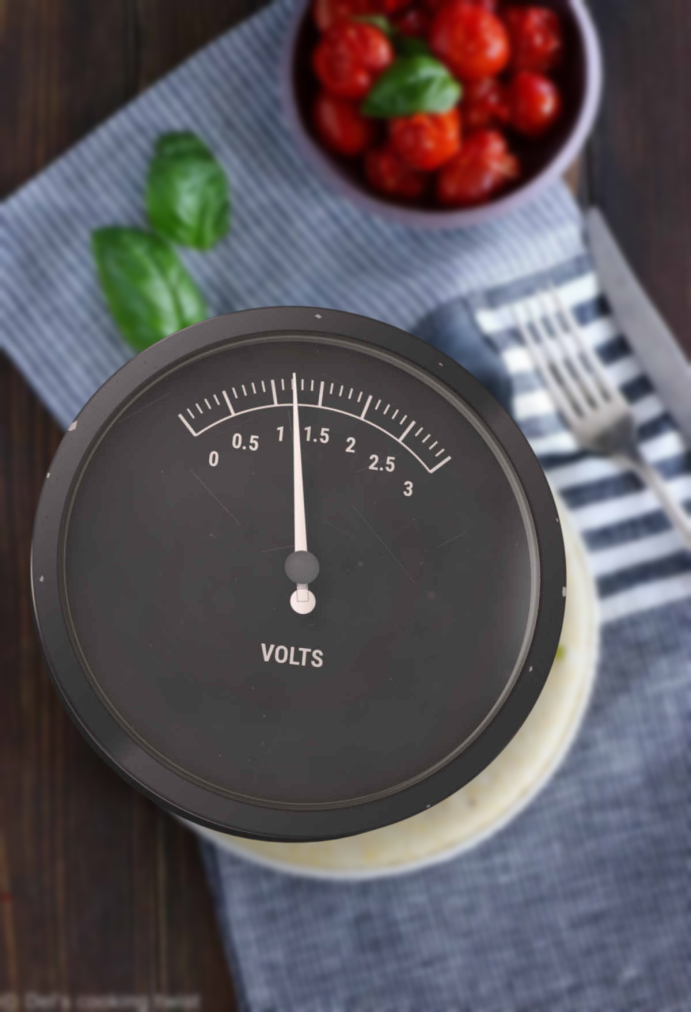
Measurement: 1.2 V
